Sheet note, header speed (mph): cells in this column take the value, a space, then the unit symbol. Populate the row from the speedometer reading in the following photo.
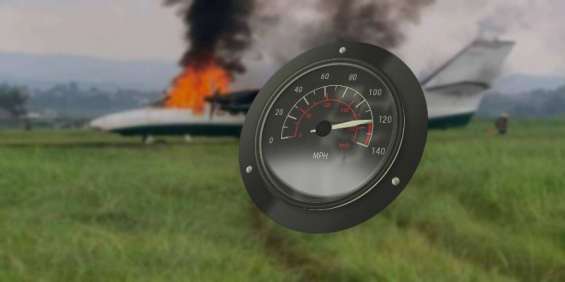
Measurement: 120 mph
